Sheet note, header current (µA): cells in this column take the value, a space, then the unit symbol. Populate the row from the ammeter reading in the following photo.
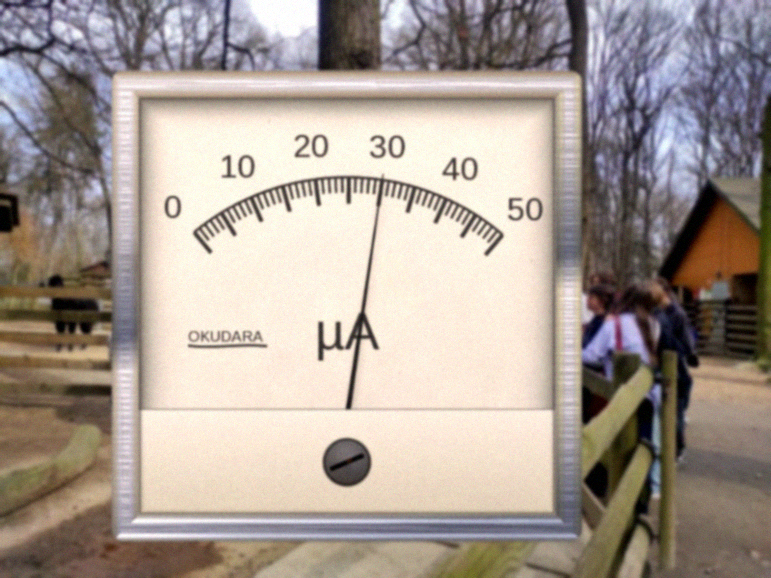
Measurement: 30 µA
